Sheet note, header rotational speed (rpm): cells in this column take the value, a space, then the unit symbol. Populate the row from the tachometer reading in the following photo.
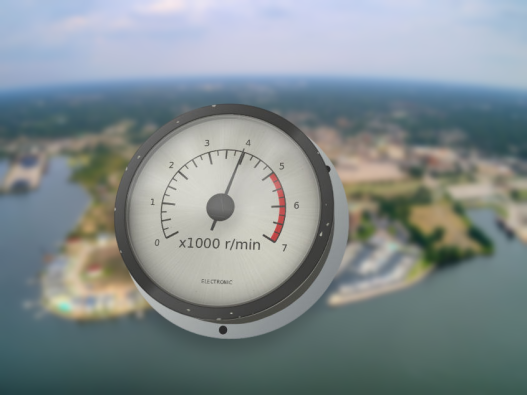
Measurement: 4000 rpm
